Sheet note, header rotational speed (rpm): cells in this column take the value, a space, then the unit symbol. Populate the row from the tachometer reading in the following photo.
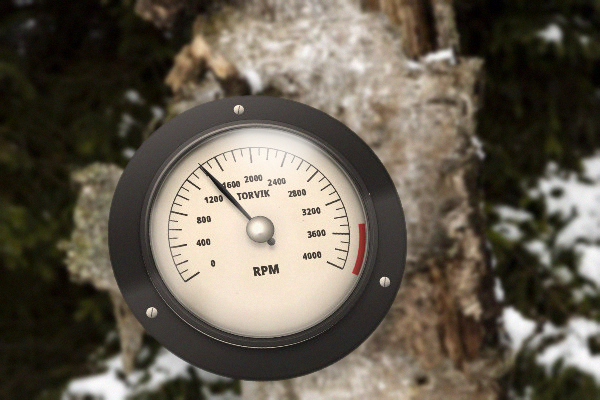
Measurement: 1400 rpm
